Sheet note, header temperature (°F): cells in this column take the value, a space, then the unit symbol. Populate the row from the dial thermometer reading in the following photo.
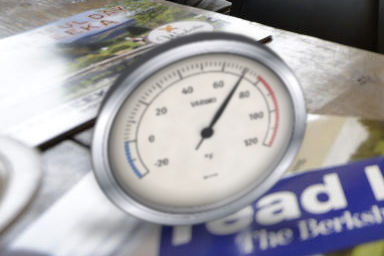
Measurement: 70 °F
